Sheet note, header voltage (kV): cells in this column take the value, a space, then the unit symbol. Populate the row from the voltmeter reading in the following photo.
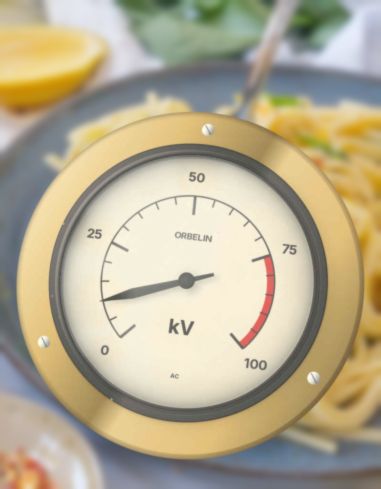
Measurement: 10 kV
